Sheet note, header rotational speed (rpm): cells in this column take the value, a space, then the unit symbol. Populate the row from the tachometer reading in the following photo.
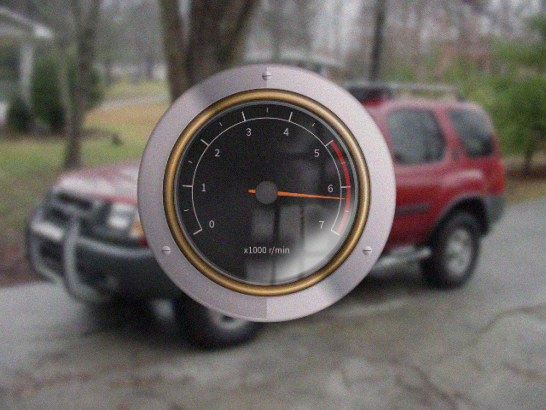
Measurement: 6250 rpm
